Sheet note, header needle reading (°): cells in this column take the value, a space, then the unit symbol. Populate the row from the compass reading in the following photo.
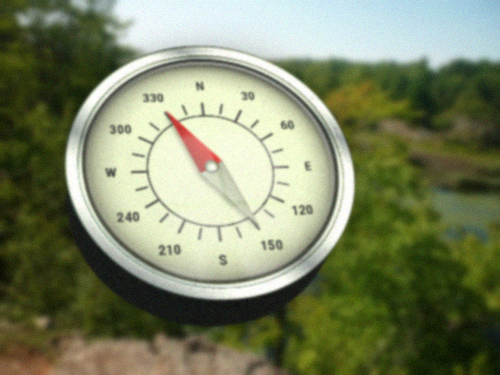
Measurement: 330 °
